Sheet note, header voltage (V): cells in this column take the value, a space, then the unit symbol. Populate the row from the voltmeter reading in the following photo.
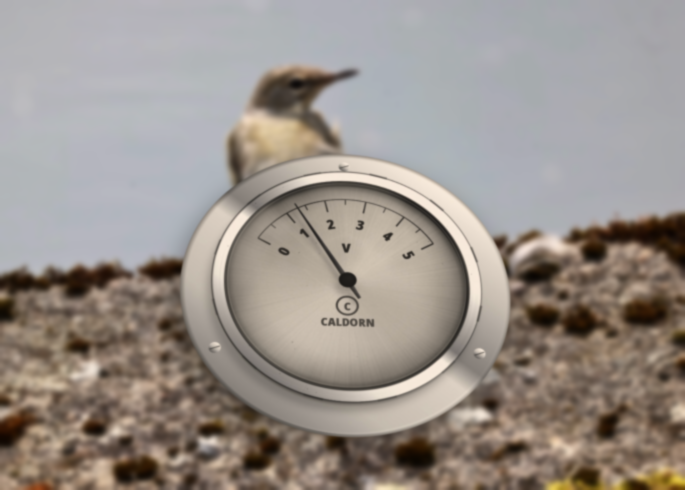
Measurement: 1.25 V
